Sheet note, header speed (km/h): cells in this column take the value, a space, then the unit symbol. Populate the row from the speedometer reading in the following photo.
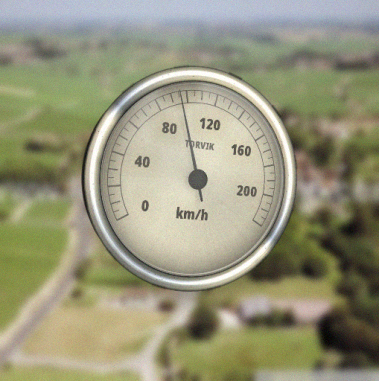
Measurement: 95 km/h
